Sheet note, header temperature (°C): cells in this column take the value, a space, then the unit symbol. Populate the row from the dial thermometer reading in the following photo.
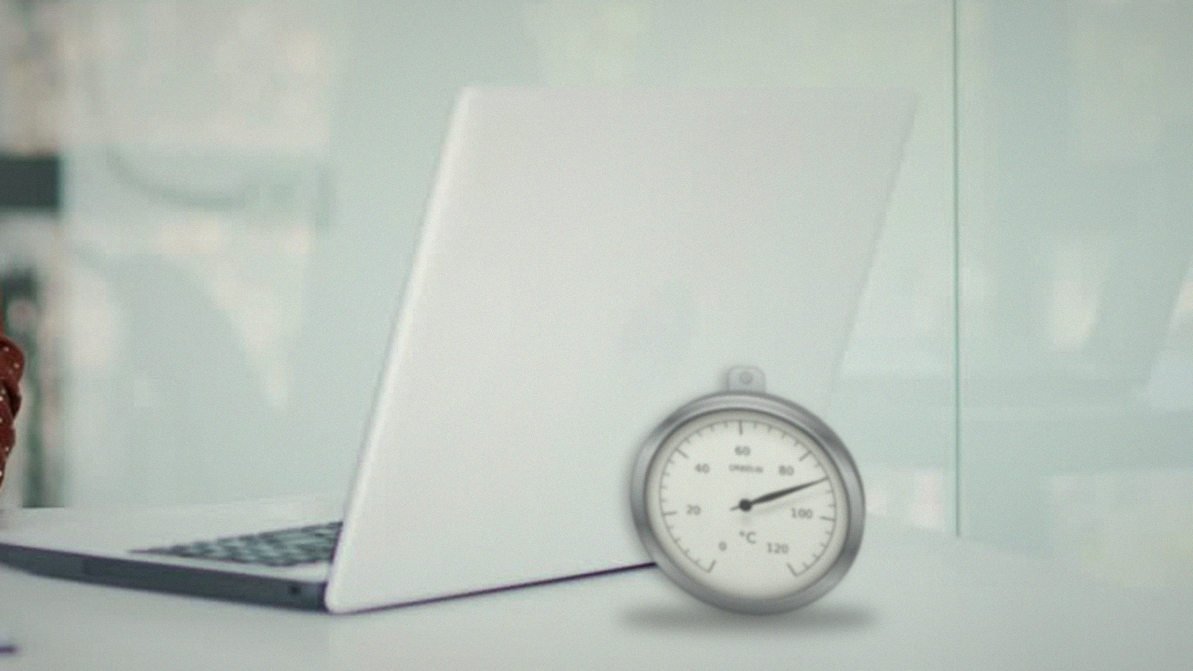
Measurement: 88 °C
